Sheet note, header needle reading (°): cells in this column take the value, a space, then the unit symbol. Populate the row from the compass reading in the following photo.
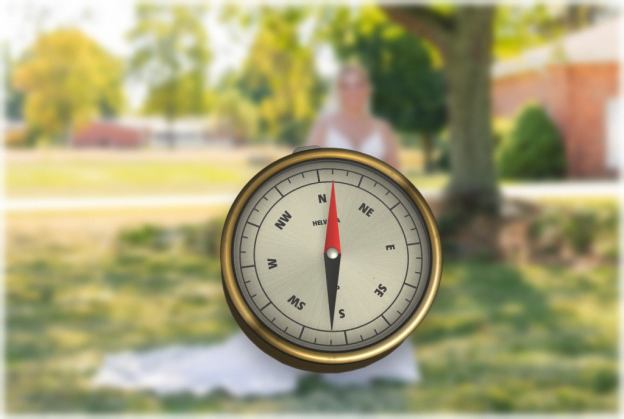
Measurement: 10 °
